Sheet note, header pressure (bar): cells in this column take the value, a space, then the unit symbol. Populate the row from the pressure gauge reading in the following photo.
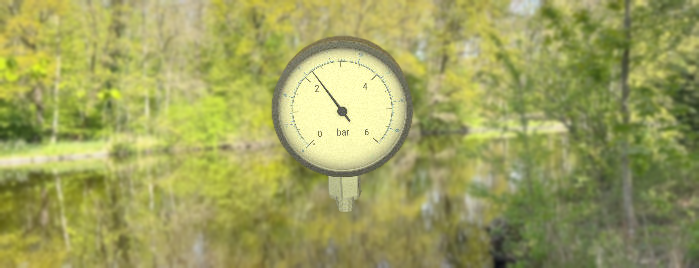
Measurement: 2.25 bar
